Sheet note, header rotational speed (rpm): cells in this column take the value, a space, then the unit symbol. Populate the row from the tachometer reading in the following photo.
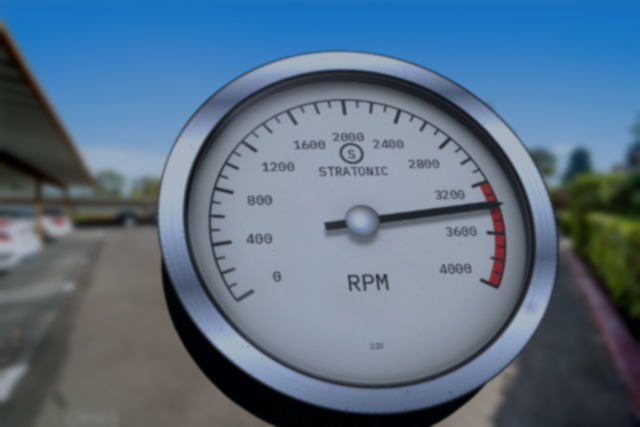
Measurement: 3400 rpm
